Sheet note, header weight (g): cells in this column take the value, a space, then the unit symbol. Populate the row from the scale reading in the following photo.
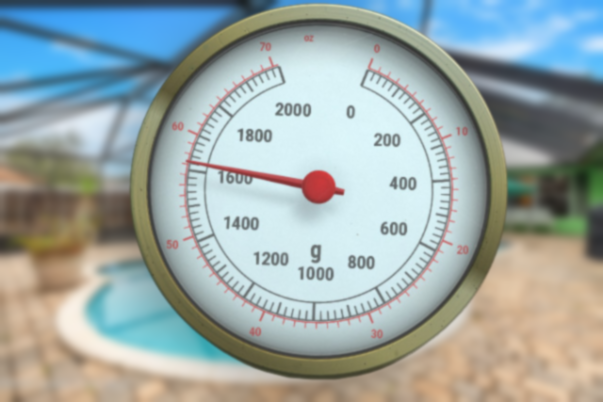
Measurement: 1620 g
